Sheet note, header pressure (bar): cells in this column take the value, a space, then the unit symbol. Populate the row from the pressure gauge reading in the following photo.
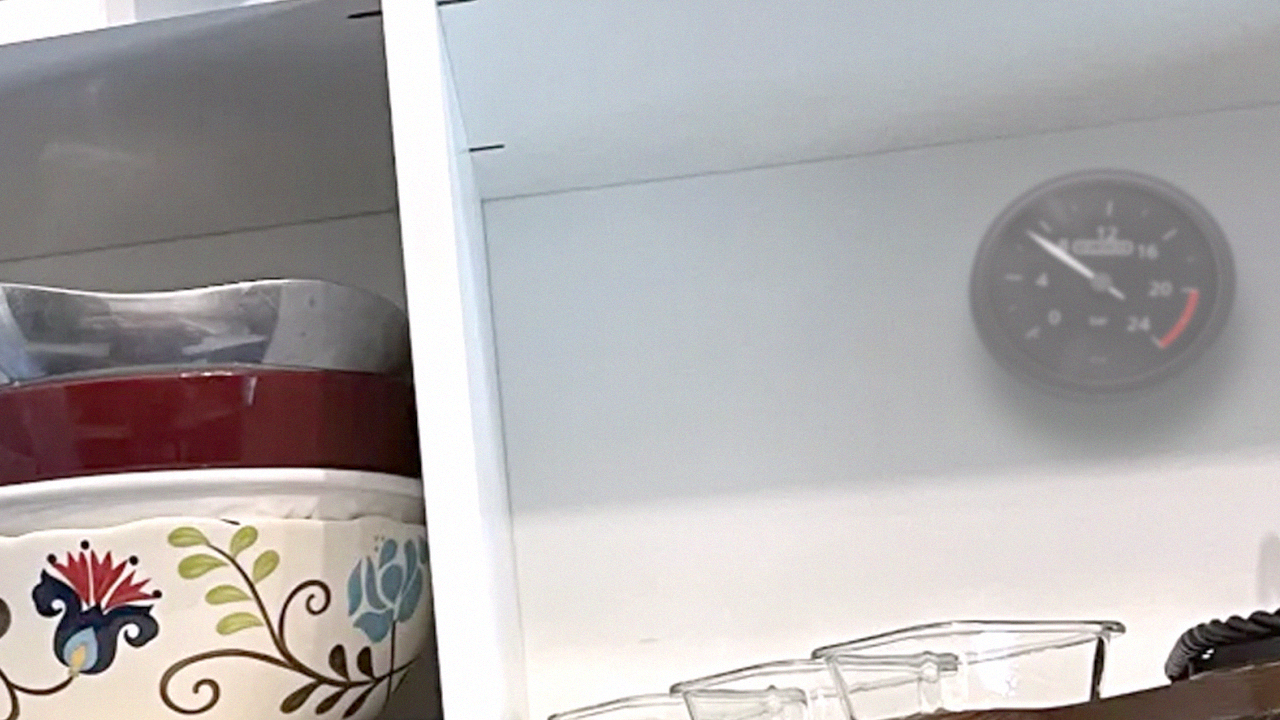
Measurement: 7 bar
